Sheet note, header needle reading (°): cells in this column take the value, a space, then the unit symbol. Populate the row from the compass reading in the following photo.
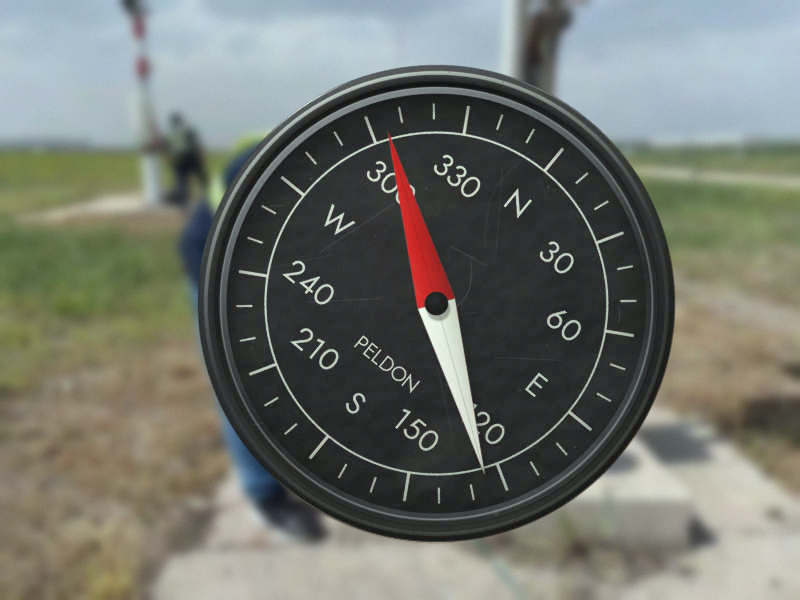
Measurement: 305 °
